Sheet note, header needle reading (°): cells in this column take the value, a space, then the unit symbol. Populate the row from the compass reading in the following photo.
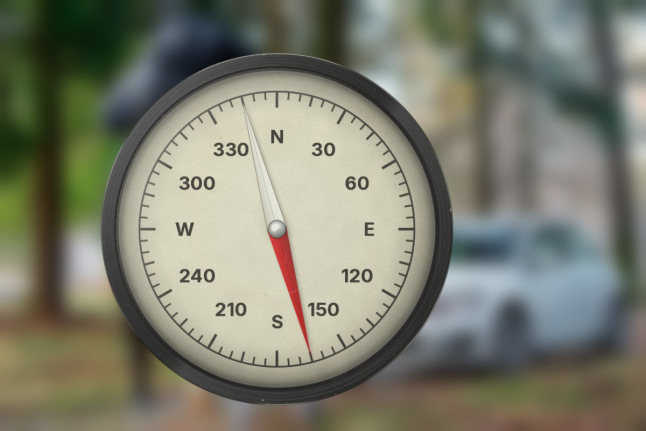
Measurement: 165 °
